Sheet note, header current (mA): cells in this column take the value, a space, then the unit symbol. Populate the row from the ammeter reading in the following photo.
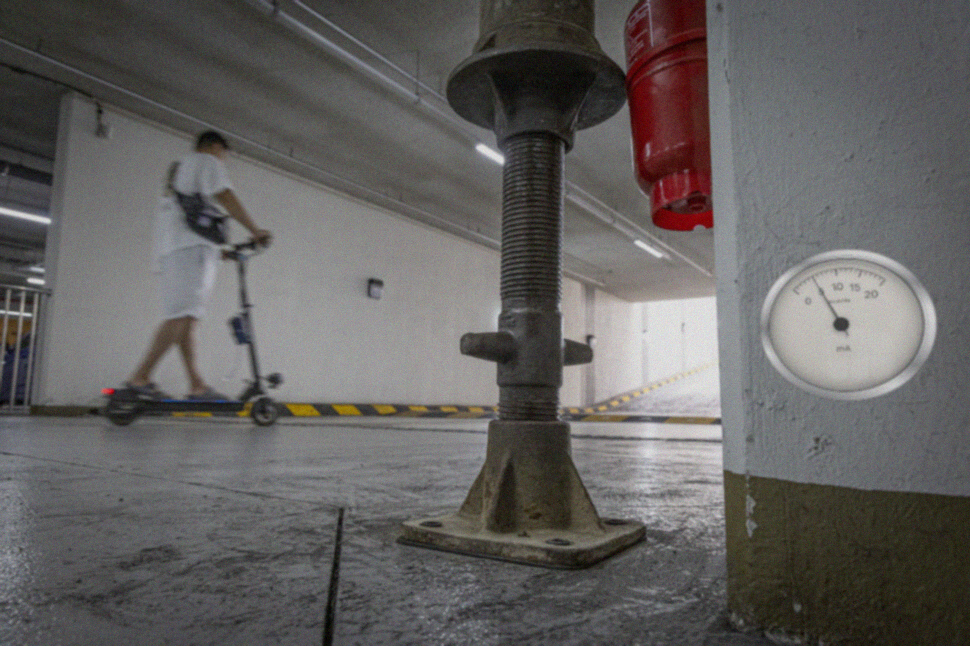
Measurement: 5 mA
